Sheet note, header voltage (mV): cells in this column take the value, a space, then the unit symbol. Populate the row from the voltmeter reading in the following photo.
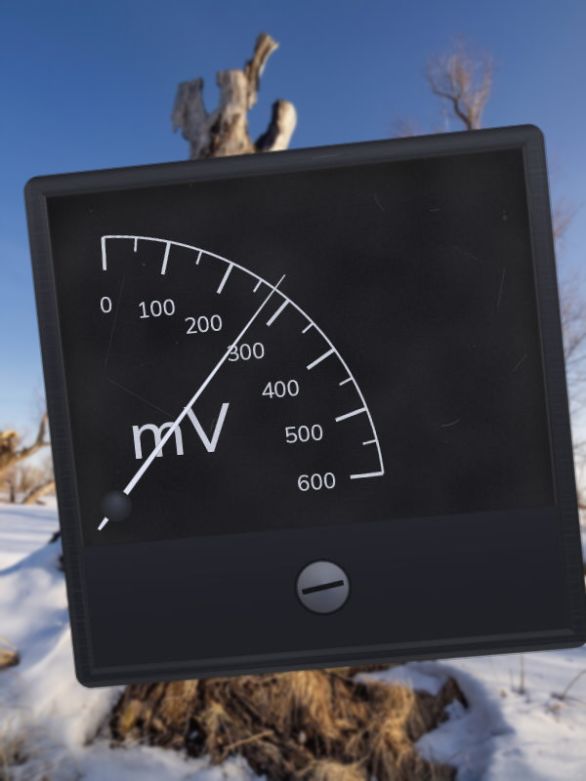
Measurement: 275 mV
